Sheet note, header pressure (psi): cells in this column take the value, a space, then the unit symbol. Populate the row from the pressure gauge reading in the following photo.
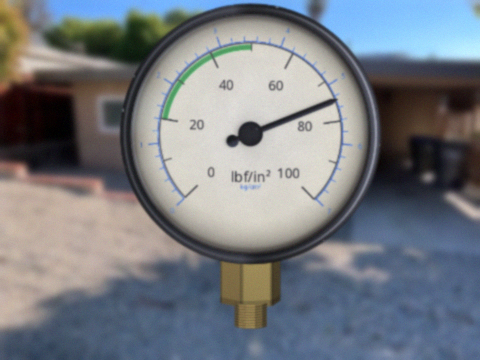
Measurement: 75 psi
